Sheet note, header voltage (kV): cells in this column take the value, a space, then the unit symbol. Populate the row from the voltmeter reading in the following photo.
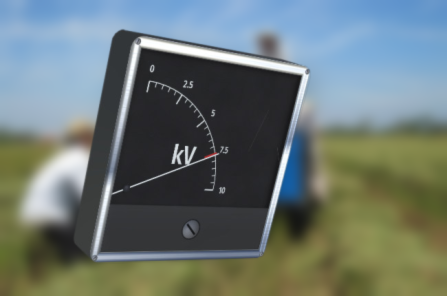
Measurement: 7.5 kV
